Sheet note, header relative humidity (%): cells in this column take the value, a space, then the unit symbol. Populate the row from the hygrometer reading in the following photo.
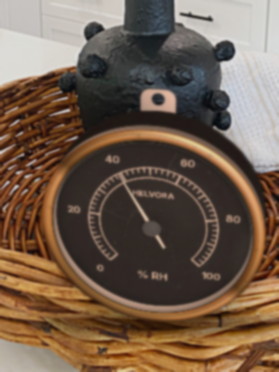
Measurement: 40 %
